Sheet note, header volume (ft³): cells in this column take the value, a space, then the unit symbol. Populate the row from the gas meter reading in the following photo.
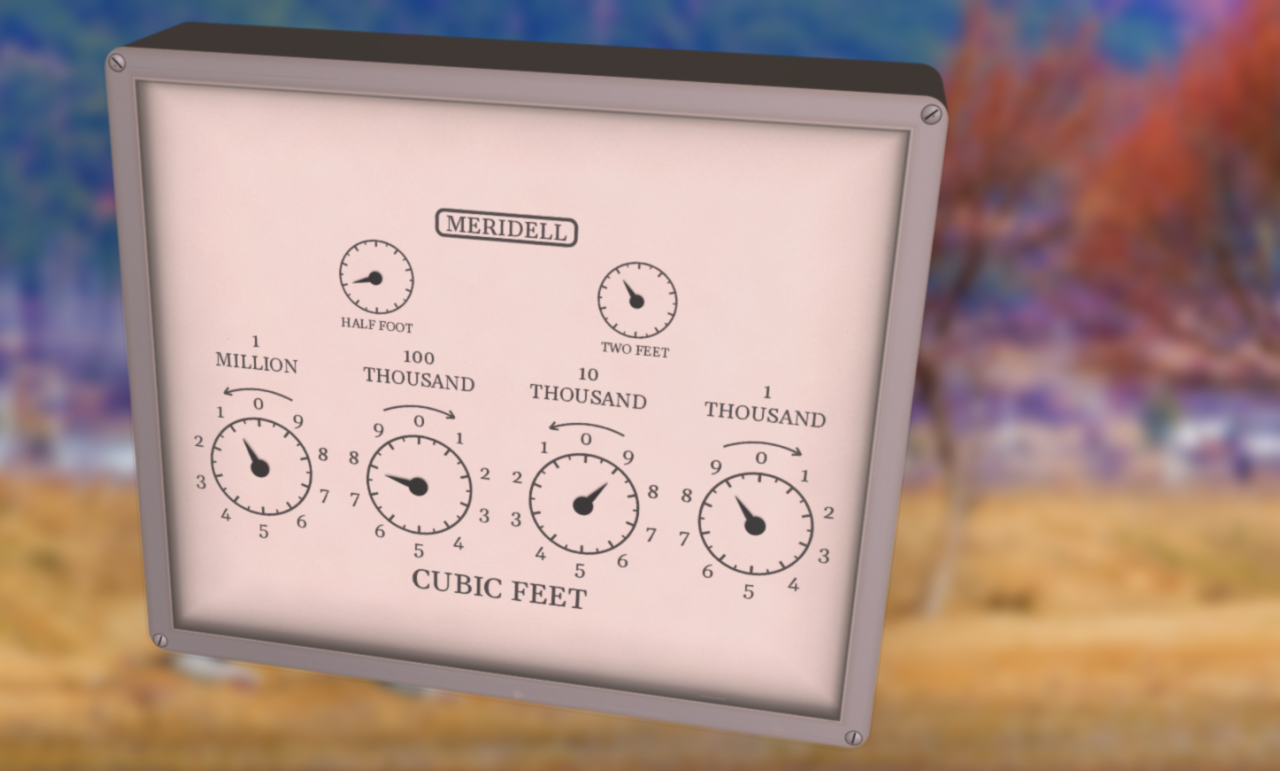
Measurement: 78900 ft³
